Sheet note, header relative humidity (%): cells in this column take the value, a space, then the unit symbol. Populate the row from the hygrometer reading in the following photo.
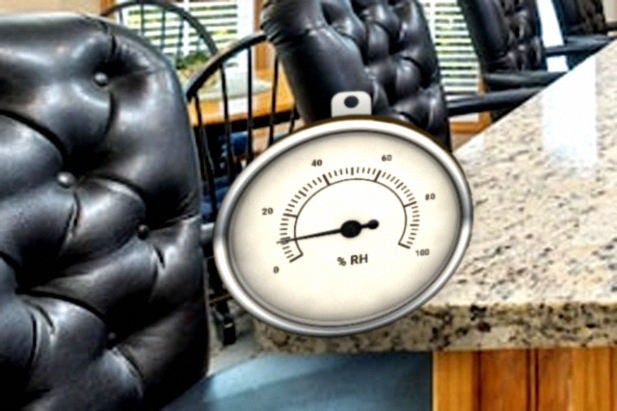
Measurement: 10 %
